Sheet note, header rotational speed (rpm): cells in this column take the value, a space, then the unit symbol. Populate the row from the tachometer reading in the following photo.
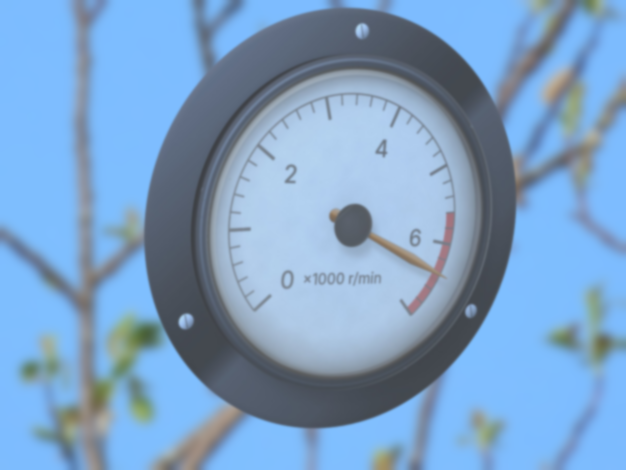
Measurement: 6400 rpm
